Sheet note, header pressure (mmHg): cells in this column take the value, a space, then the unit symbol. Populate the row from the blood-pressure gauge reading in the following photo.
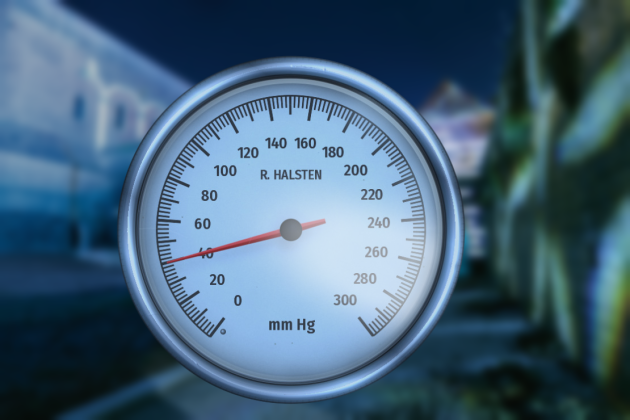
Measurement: 40 mmHg
